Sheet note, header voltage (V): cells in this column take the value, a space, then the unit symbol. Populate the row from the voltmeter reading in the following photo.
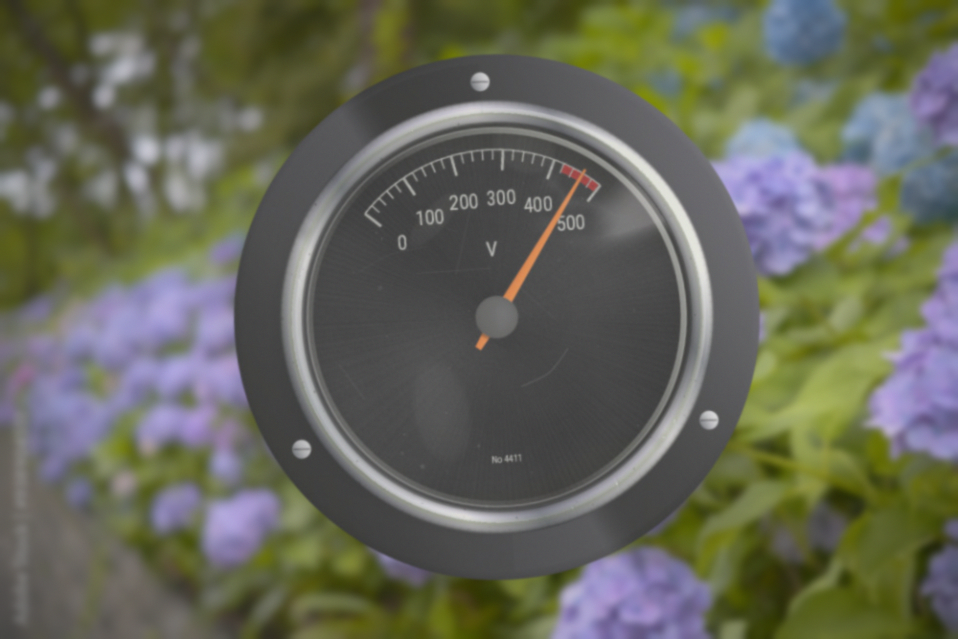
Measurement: 460 V
